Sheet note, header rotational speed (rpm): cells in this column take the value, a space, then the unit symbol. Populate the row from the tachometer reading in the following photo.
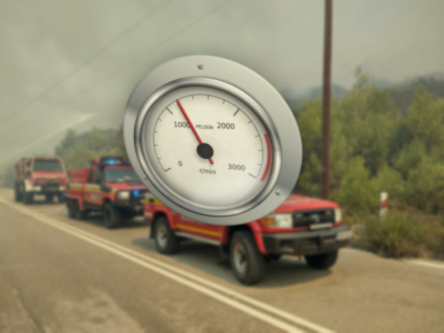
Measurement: 1200 rpm
